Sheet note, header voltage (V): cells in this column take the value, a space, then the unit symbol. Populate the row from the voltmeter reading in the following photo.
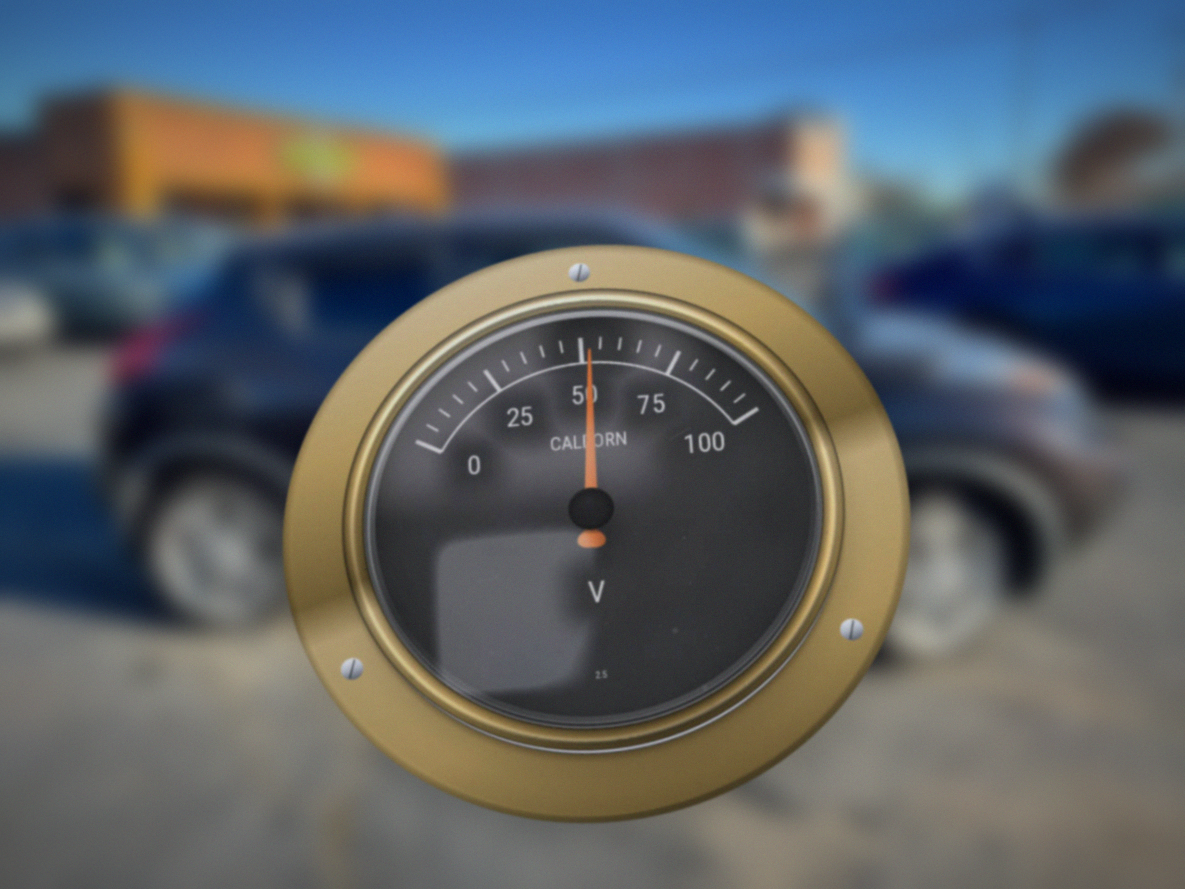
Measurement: 52.5 V
